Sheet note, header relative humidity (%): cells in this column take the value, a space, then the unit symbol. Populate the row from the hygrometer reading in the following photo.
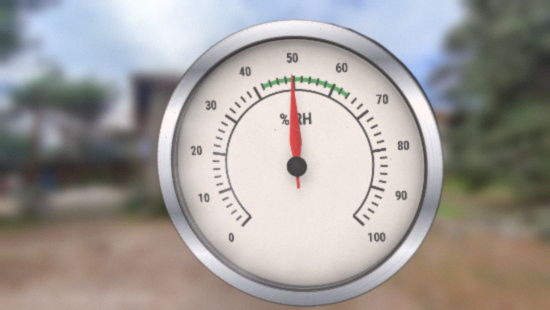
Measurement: 50 %
